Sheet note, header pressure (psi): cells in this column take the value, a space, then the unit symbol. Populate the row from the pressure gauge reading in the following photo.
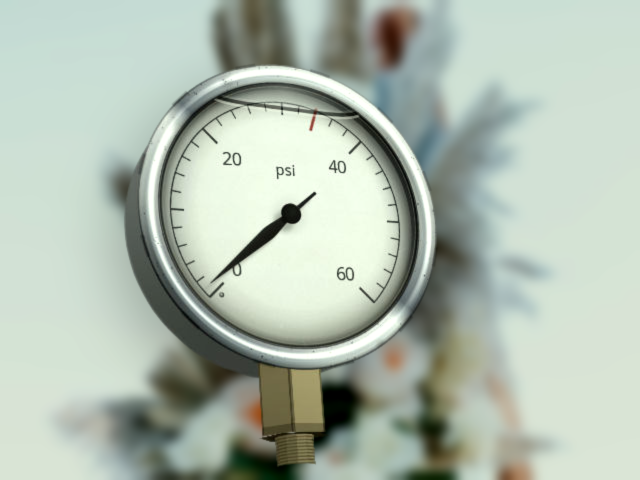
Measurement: 1 psi
